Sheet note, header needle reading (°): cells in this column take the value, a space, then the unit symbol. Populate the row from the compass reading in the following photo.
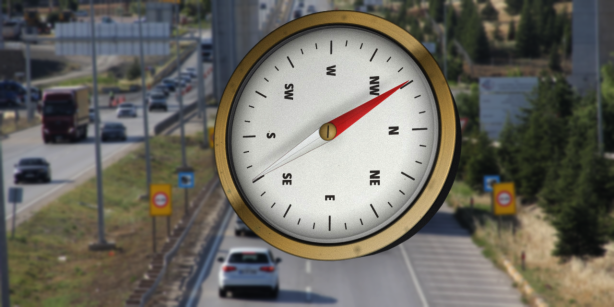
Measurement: 330 °
